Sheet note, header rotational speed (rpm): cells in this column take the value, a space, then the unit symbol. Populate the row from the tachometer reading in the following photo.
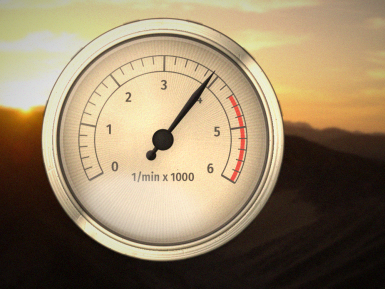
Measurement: 3900 rpm
